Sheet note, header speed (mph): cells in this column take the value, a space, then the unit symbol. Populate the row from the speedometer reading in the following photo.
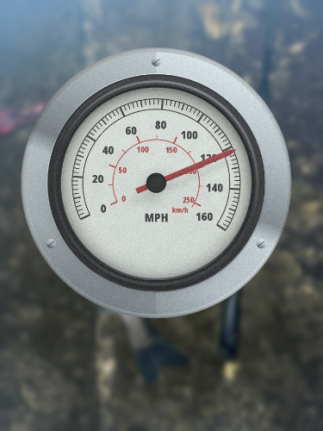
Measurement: 122 mph
